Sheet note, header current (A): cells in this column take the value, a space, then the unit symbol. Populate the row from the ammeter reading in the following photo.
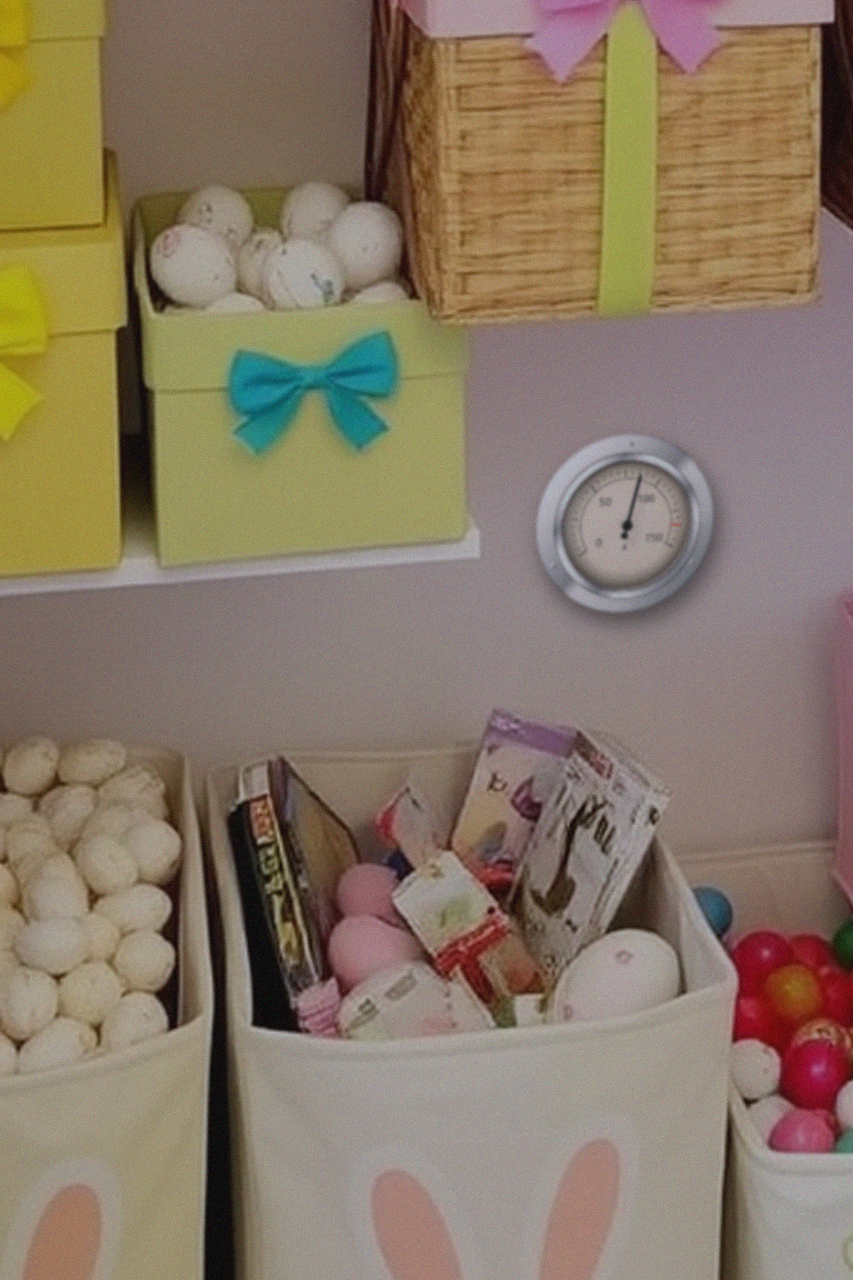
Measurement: 85 A
